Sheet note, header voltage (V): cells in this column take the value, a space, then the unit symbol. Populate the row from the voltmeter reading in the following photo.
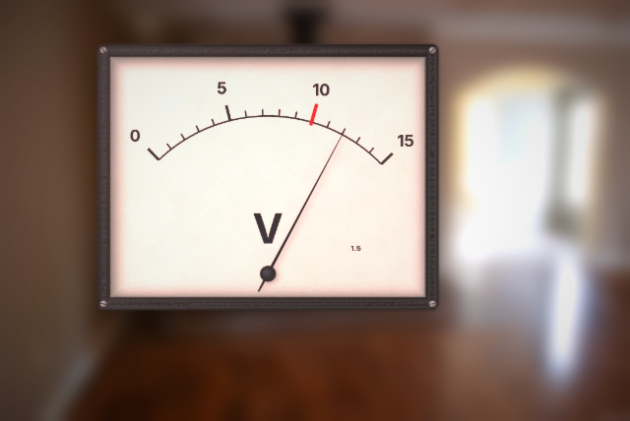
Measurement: 12 V
